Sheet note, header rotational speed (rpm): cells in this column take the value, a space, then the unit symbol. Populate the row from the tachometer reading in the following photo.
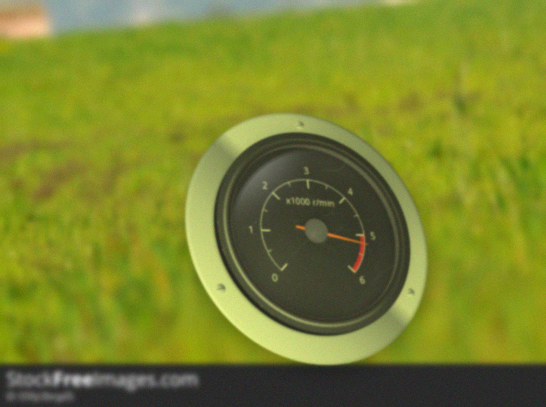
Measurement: 5250 rpm
